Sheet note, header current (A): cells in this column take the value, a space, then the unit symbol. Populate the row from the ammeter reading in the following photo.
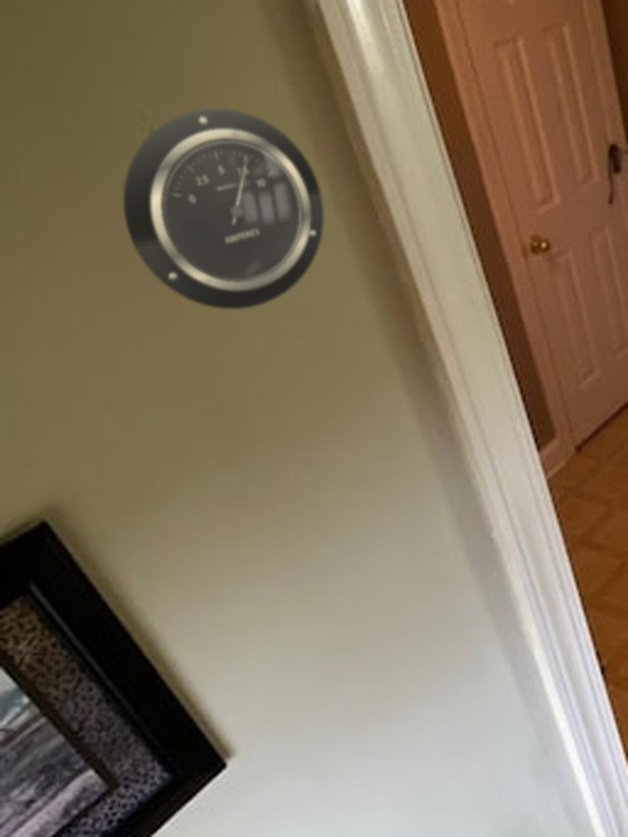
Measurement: 7.5 A
